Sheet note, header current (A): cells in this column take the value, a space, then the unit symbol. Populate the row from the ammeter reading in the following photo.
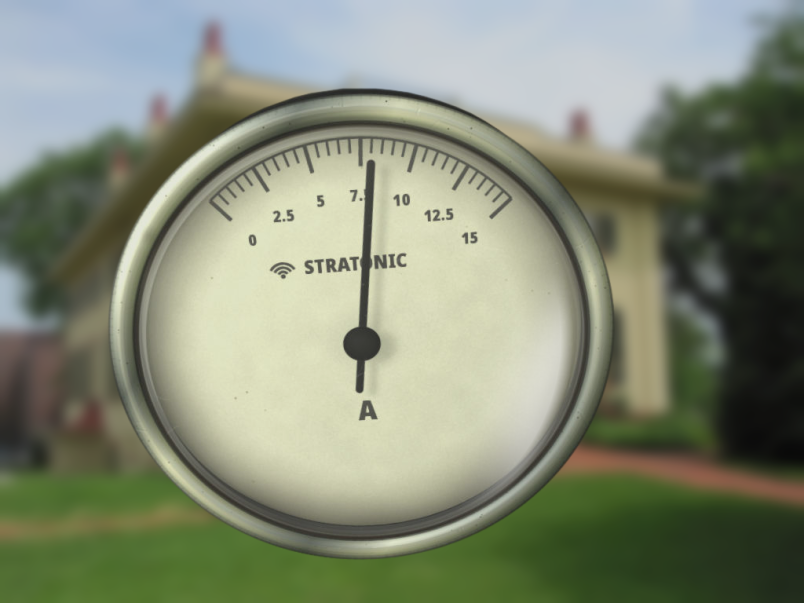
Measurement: 8 A
